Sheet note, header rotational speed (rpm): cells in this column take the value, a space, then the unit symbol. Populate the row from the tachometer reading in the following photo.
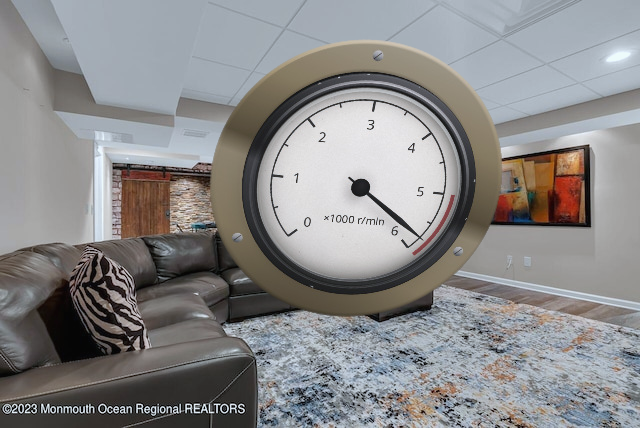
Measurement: 5750 rpm
